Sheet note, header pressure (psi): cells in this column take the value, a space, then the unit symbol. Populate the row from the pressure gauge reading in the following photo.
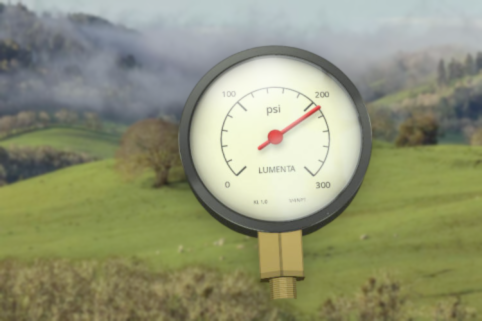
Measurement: 210 psi
